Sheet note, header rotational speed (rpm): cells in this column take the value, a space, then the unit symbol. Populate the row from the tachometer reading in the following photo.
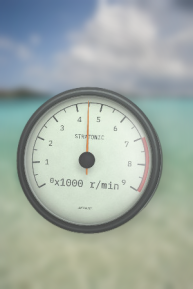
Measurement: 4500 rpm
